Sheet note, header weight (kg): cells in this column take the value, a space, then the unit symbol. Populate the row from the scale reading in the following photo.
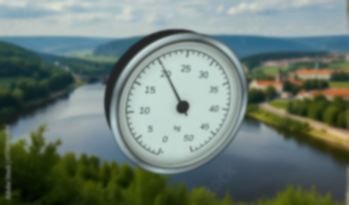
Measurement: 20 kg
